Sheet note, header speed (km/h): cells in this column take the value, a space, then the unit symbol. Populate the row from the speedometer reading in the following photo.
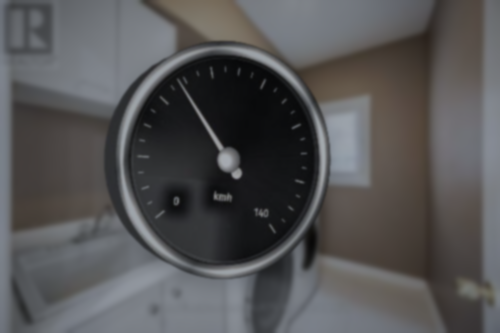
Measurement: 47.5 km/h
